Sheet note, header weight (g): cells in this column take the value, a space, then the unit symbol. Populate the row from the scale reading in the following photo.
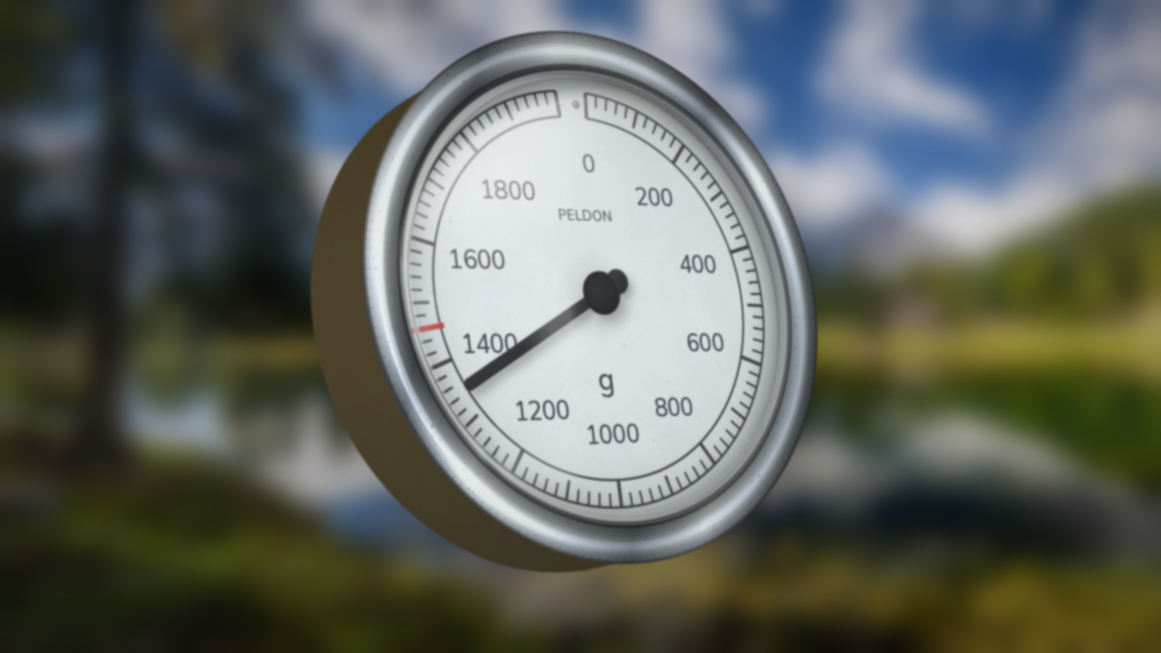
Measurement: 1350 g
